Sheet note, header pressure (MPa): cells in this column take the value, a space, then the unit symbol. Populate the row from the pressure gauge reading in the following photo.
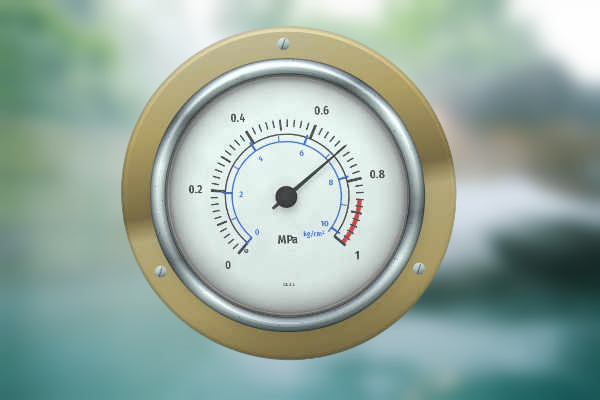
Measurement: 0.7 MPa
